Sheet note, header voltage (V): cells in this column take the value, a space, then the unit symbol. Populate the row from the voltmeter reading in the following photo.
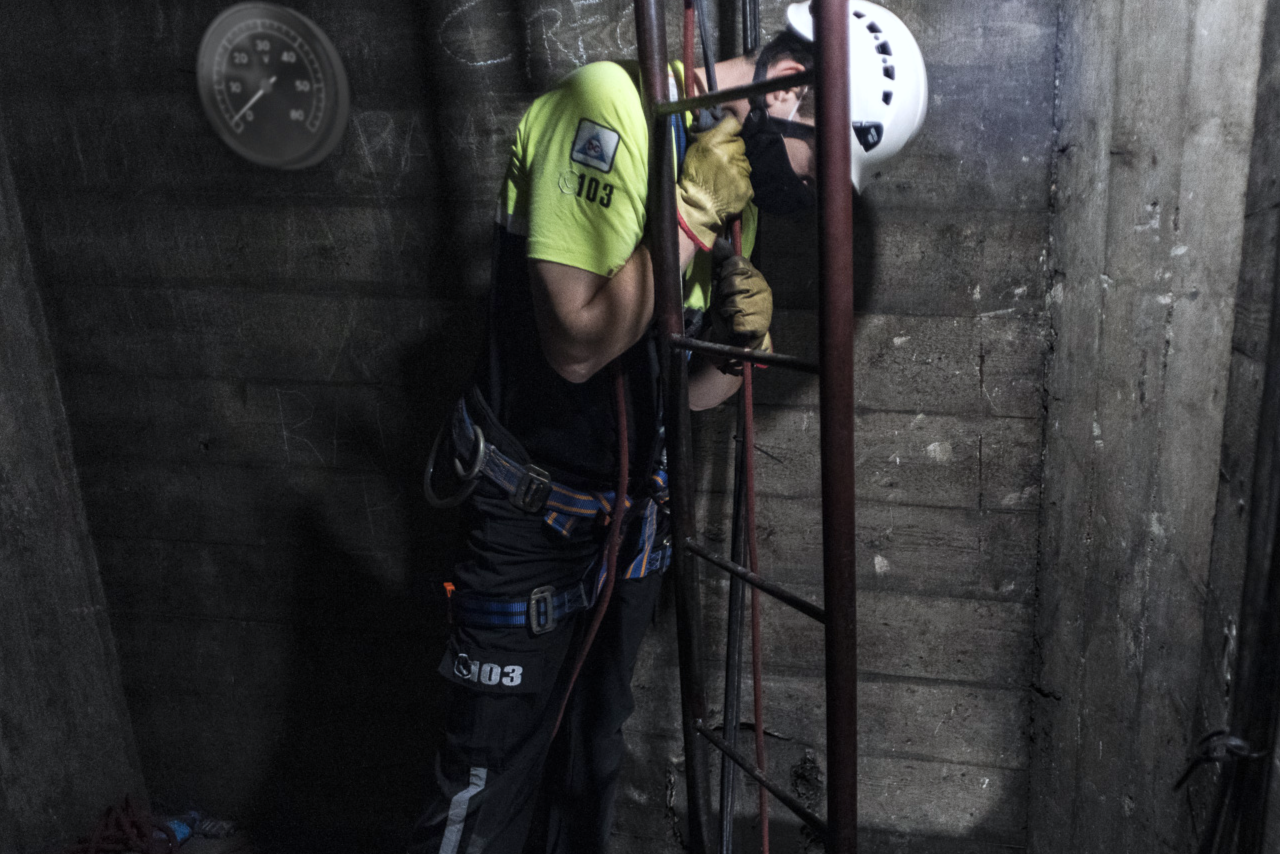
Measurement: 2 V
